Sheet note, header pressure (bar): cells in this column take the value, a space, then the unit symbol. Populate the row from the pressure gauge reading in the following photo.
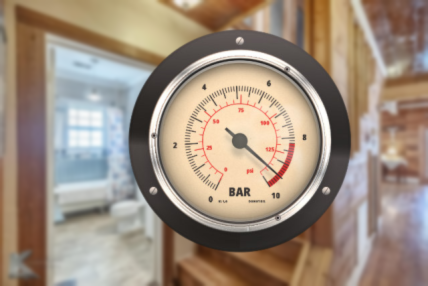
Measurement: 9.5 bar
